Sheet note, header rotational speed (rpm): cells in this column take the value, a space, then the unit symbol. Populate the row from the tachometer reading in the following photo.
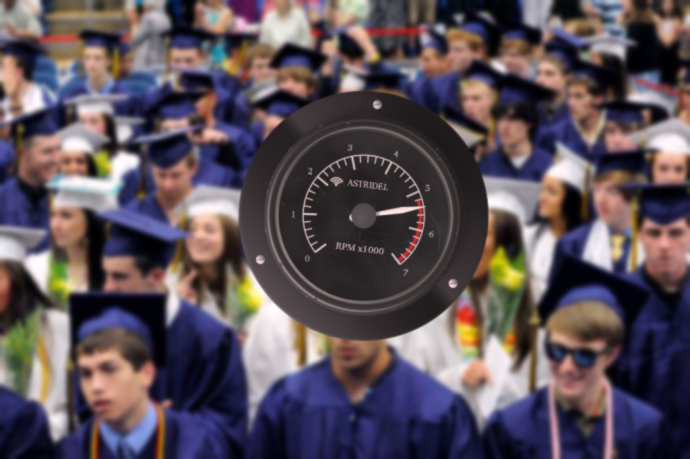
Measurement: 5400 rpm
